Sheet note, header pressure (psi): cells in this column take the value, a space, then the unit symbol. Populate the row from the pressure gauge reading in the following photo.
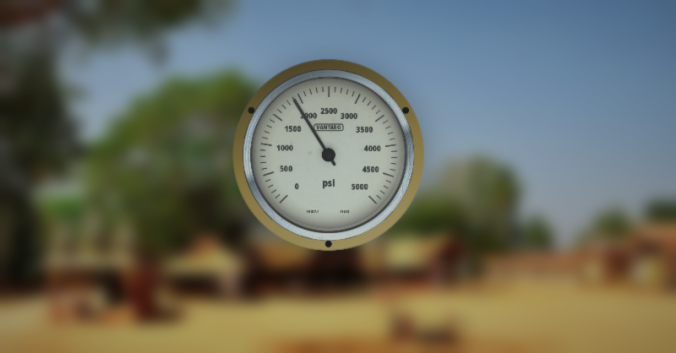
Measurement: 1900 psi
